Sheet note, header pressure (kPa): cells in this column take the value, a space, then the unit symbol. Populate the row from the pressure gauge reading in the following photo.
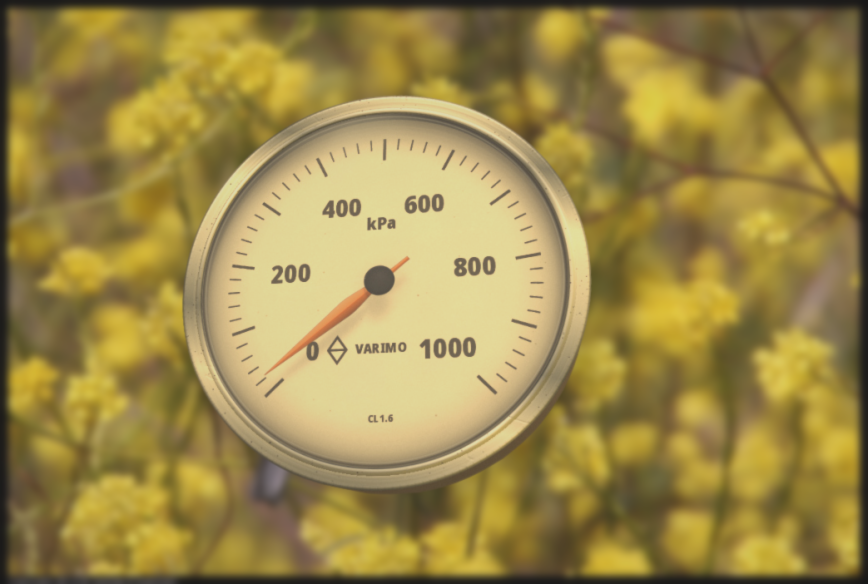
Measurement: 20 kPa
